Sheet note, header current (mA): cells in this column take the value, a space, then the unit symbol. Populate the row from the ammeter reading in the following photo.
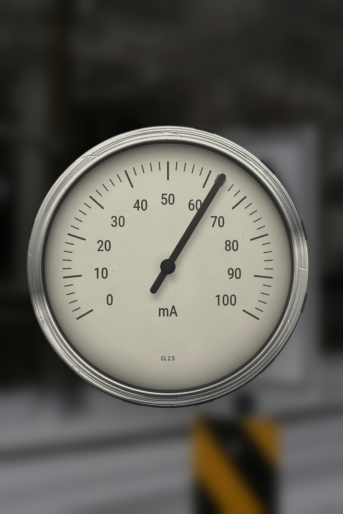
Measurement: 63 mA
